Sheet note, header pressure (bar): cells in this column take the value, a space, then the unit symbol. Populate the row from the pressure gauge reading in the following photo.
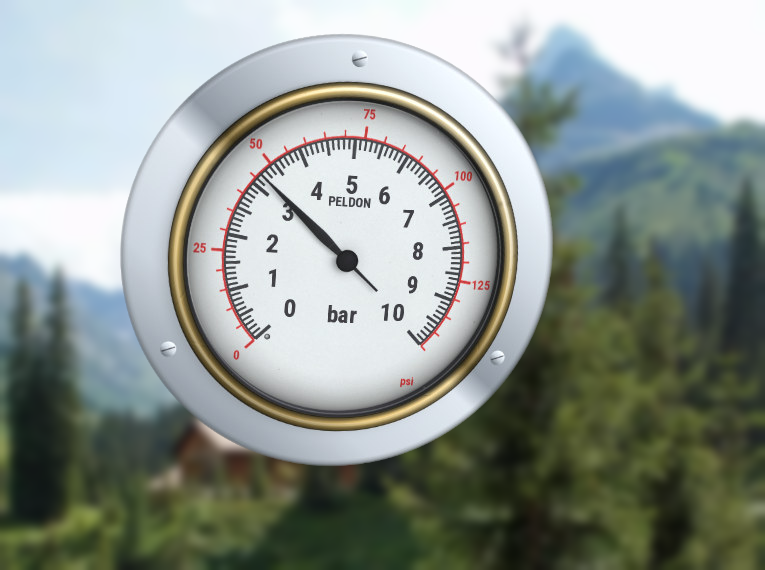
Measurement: 3.2 bar
